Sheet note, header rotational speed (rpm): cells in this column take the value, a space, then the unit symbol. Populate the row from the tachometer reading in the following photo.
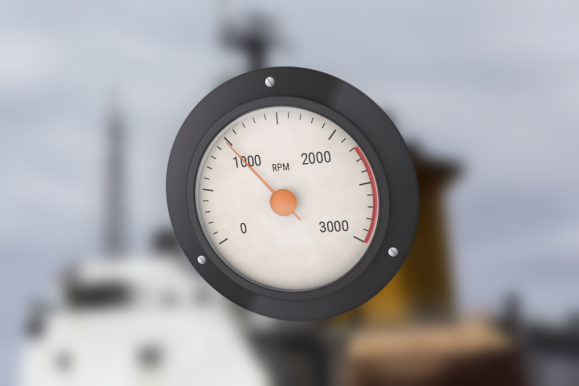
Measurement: 1000 rpm
